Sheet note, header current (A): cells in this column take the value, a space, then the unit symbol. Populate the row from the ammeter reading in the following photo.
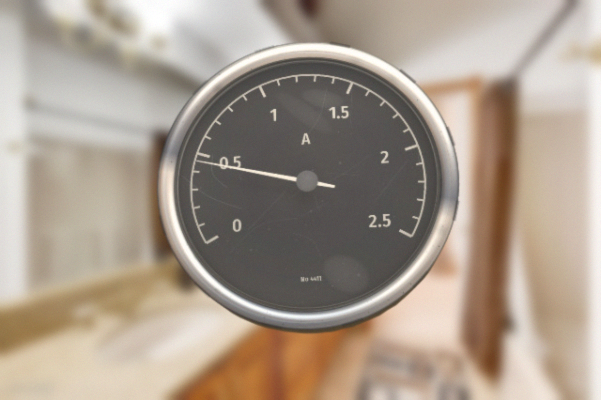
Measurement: 0.45 A
